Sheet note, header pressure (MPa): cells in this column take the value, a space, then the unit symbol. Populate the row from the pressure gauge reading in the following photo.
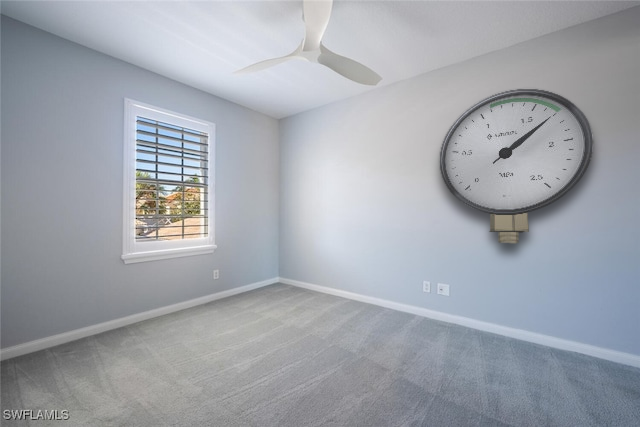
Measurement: 1.7 MPa
